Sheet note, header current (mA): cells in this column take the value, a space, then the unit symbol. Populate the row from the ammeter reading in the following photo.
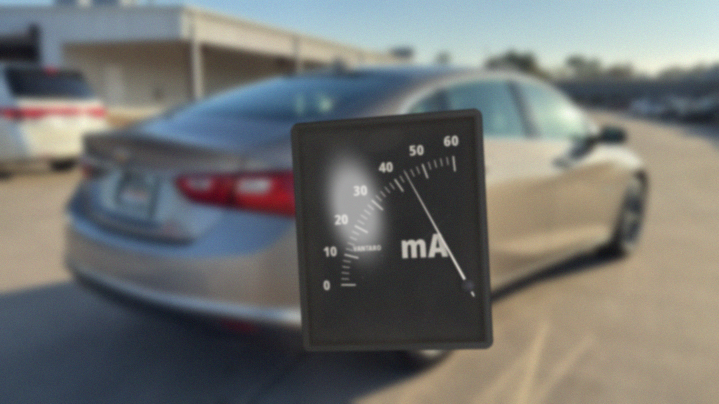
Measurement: 44 mA
